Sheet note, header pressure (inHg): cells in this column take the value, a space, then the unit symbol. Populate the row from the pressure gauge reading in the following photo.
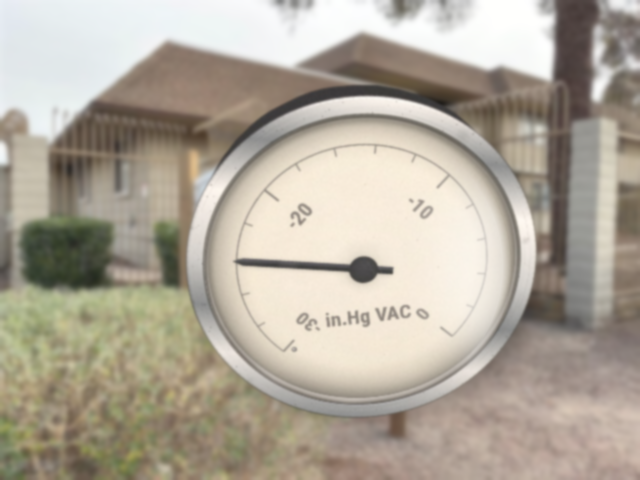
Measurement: -24 inHg
